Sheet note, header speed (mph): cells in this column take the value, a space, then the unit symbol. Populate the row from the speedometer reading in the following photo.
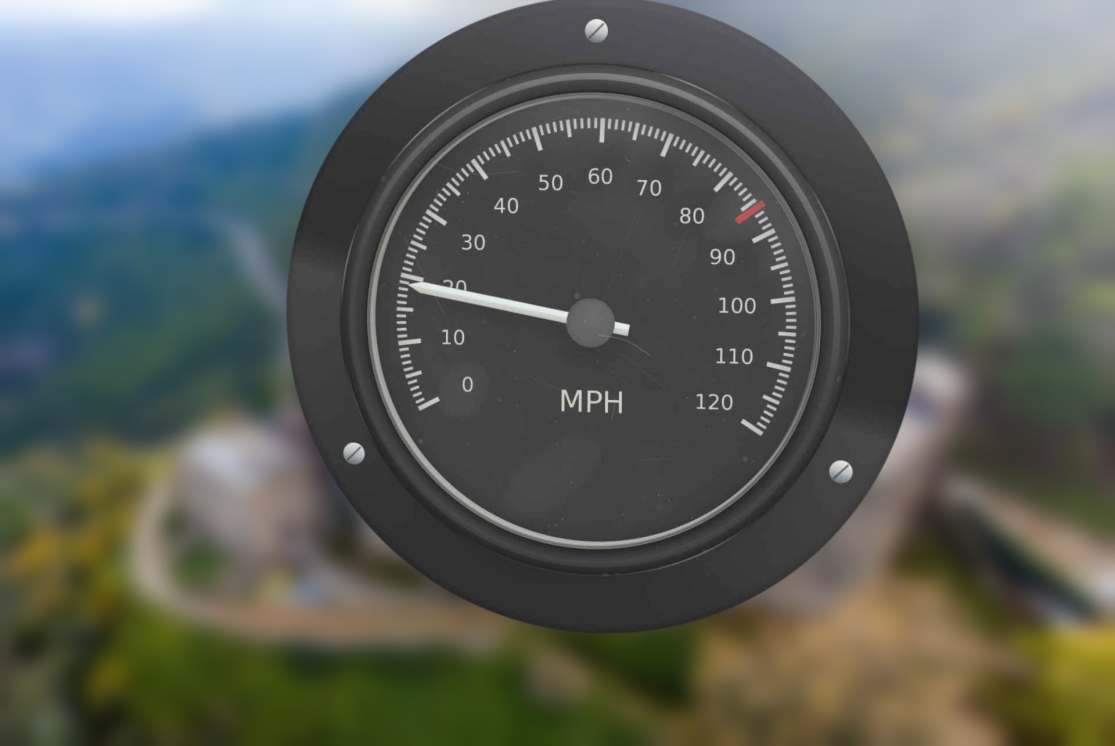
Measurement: 19 mph
